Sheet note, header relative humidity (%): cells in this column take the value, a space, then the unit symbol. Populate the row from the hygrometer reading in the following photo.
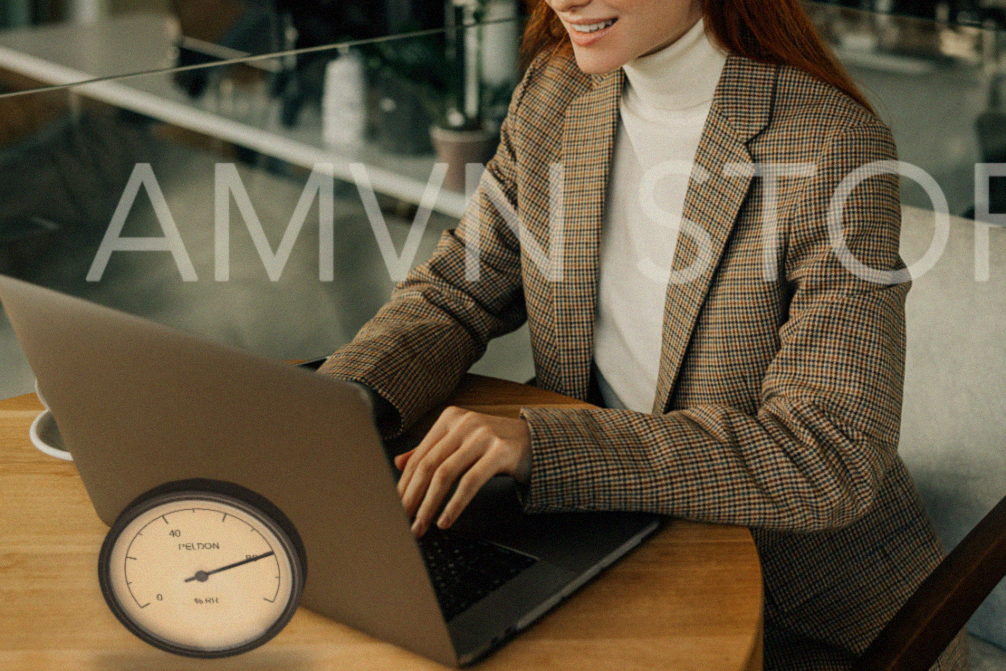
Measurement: 80 %
